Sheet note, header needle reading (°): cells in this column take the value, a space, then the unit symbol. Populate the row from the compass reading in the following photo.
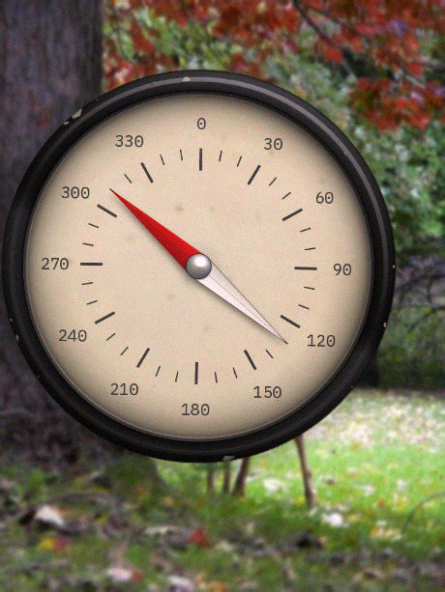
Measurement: 310 °
